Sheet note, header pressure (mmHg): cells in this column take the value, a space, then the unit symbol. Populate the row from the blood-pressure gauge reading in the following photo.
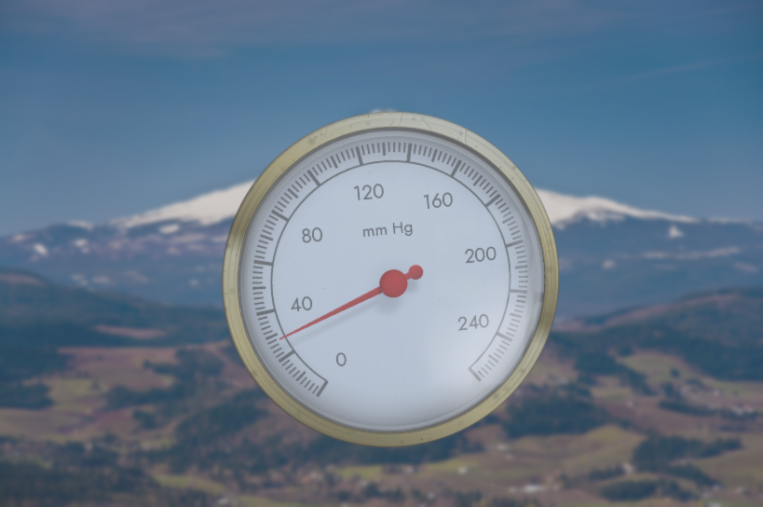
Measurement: 28 mmHg
